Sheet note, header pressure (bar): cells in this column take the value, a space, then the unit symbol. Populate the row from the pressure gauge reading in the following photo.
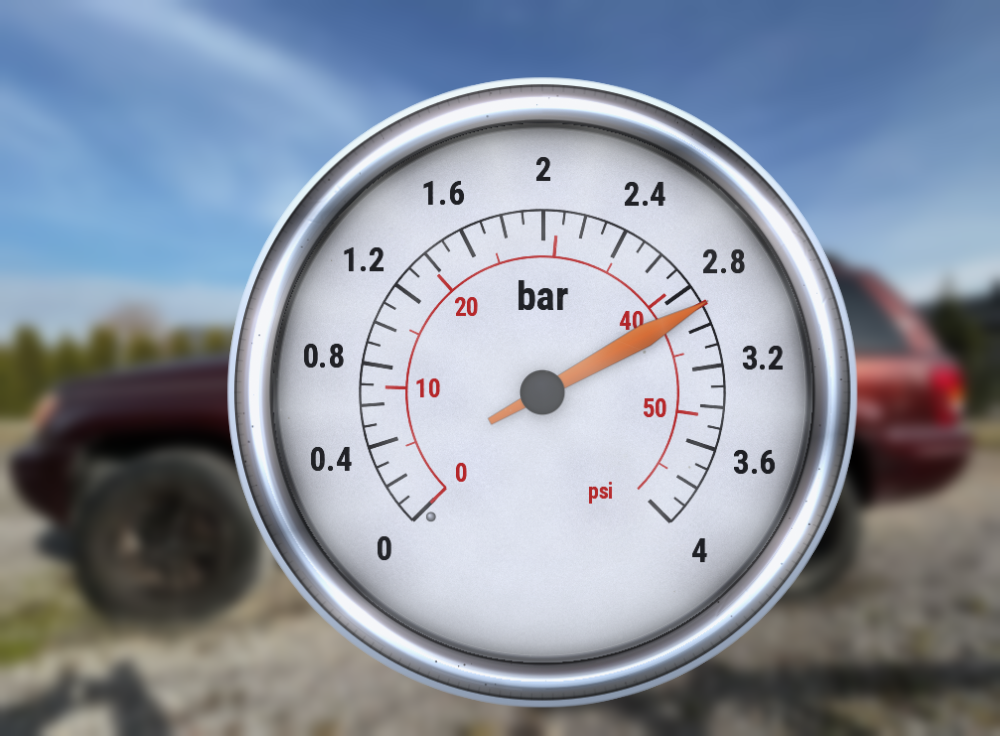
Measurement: 2.9 bar
